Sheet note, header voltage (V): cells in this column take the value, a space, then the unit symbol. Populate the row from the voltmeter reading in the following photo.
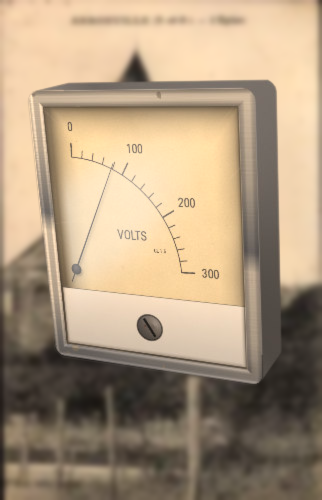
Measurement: 80 V
